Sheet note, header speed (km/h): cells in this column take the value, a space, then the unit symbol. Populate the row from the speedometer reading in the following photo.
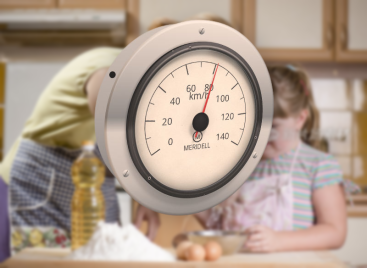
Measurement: 80 km/h
